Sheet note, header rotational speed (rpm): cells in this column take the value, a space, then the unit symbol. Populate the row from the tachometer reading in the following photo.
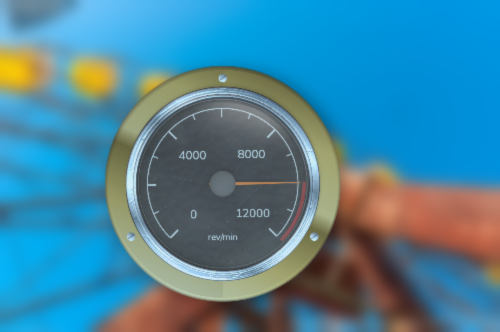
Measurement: 10000 rpm
